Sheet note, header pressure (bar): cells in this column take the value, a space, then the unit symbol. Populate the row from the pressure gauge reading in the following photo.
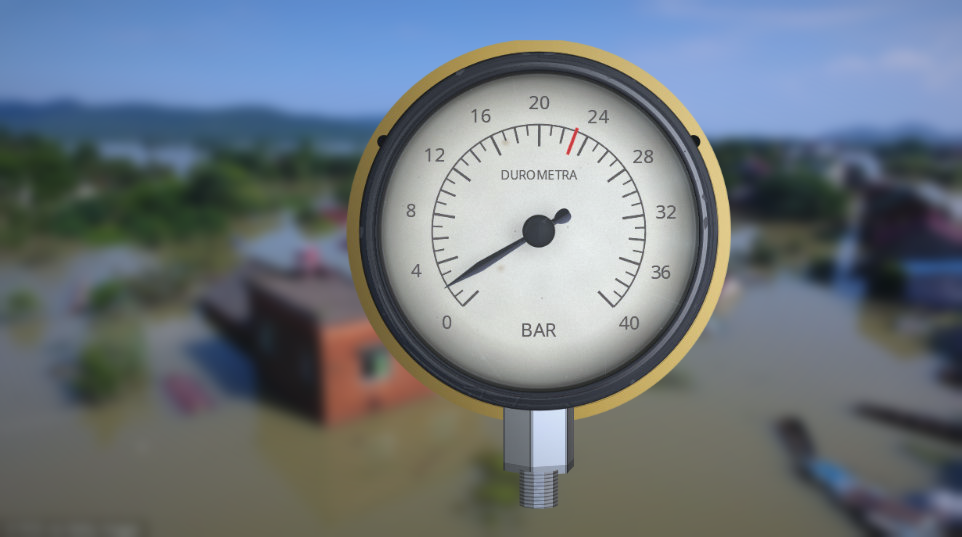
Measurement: 2 bar
